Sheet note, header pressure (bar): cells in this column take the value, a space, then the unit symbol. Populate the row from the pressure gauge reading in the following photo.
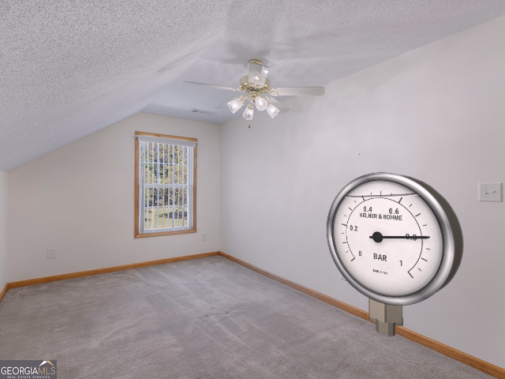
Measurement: 0.8 bar
